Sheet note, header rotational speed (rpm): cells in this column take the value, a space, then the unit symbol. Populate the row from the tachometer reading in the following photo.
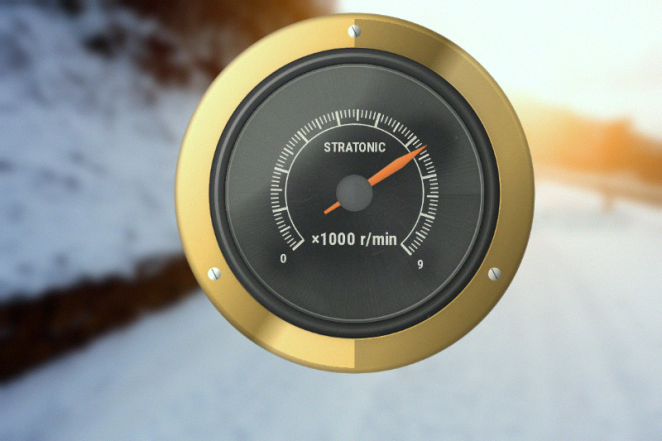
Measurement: 6300 rpm
